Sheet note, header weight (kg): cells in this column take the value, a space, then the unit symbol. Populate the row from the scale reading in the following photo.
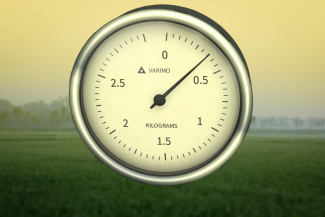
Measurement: 0.35 kg
